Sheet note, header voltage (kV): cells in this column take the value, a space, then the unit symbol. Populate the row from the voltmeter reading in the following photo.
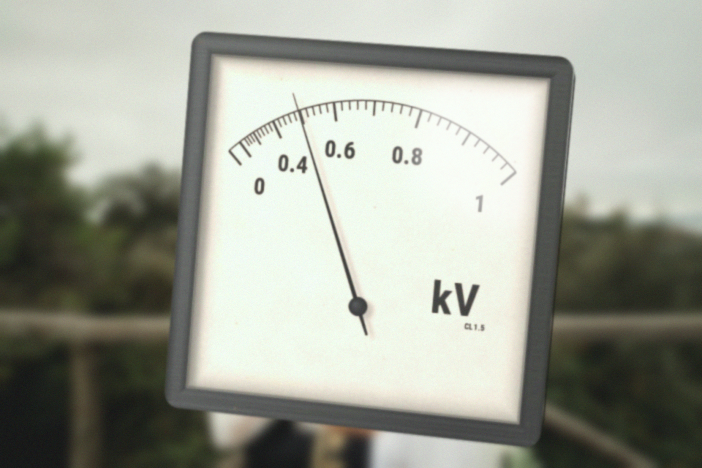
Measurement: 0.5 kV
